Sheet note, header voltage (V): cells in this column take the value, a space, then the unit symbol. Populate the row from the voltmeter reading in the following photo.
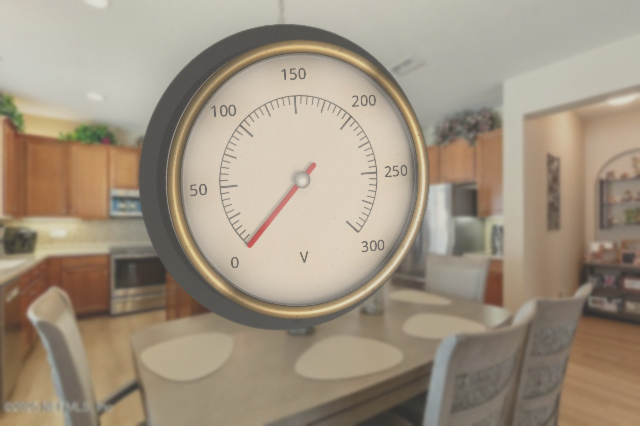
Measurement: 0 V
